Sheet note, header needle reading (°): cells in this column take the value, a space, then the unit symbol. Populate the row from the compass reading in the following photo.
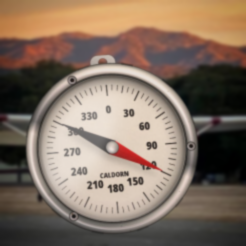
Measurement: 120 °
